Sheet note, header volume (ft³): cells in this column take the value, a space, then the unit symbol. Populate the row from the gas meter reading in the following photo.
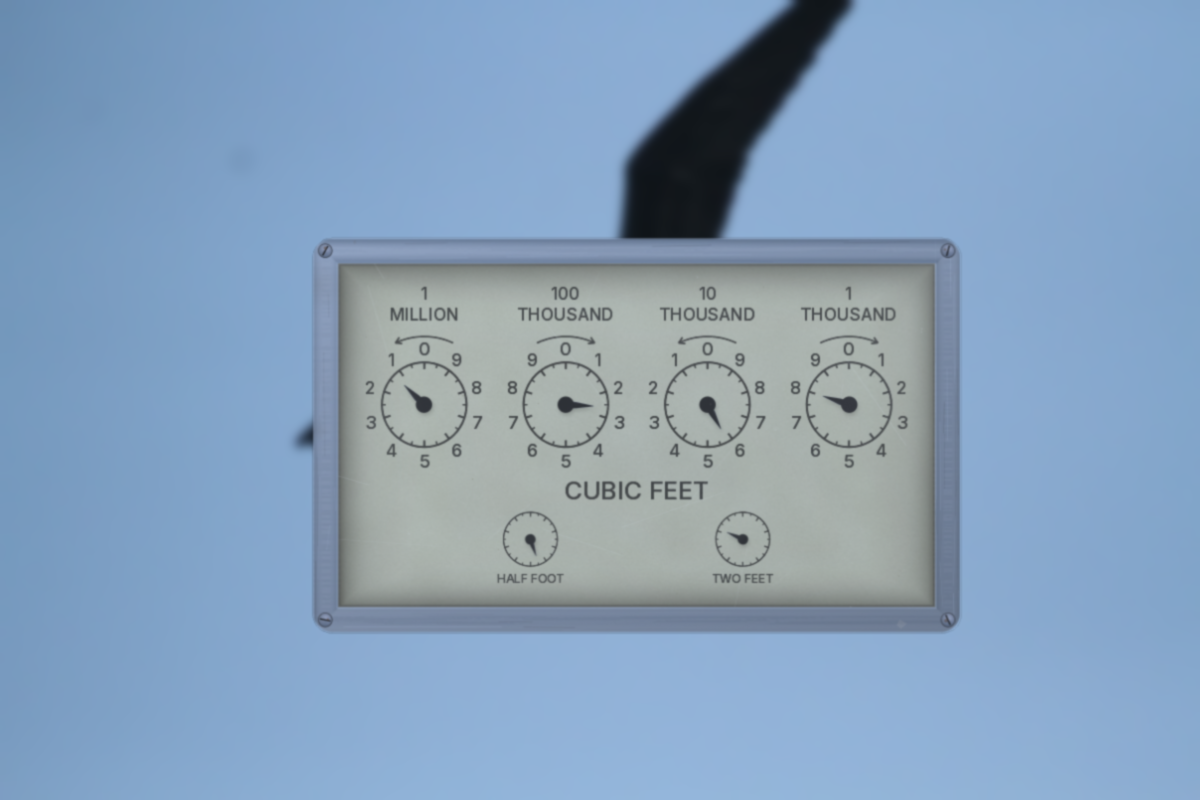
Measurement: 125800 ft³
